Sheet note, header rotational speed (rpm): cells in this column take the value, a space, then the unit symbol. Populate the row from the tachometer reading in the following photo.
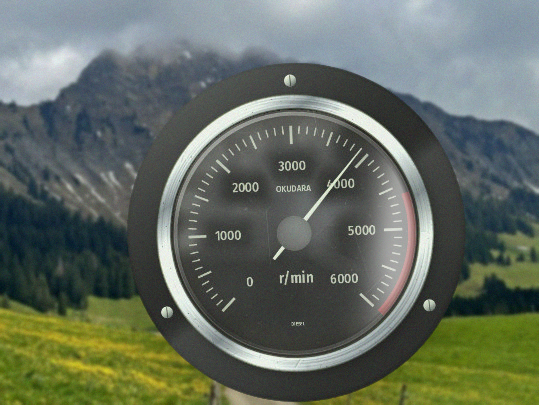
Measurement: 3900 rpm
